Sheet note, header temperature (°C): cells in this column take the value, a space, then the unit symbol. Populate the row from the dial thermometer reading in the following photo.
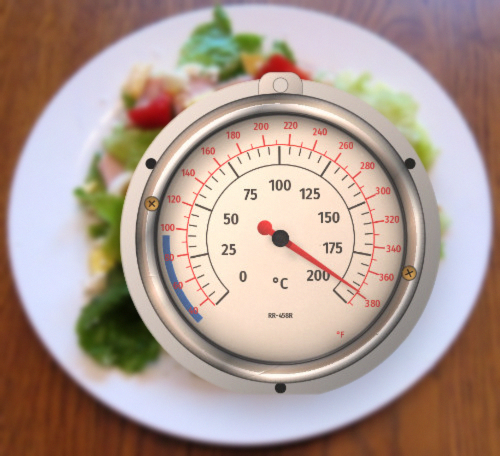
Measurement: 192.5 °C
